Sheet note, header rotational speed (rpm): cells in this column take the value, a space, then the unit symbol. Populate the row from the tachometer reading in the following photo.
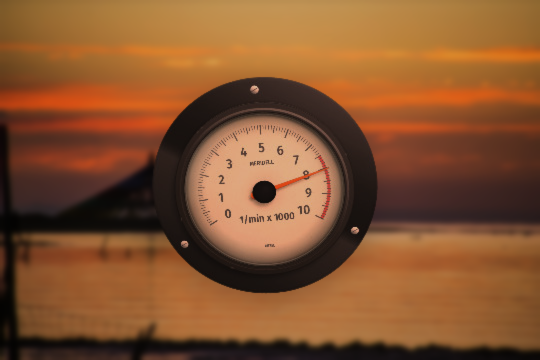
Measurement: 8000 rpm
